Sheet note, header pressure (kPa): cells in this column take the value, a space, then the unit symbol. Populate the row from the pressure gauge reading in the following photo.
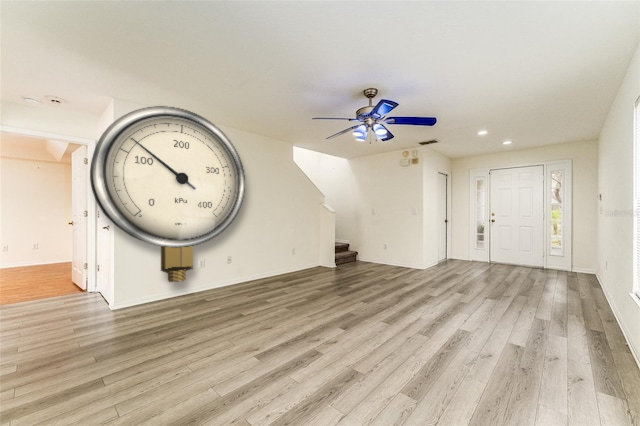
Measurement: 120 kPa
